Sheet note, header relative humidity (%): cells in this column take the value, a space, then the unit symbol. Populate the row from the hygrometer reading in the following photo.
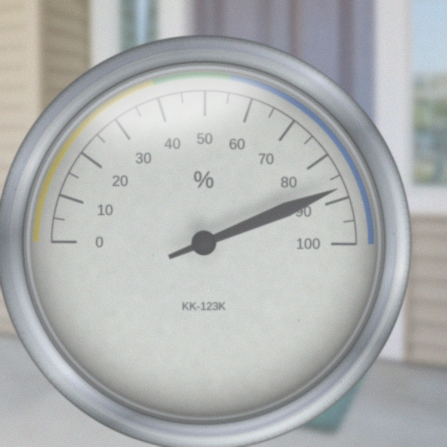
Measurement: 87.5 %
